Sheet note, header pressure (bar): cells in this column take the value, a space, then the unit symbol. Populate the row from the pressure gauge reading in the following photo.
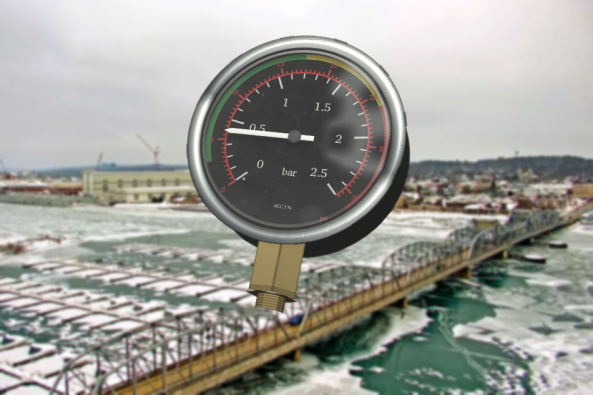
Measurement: 0.4 bar
